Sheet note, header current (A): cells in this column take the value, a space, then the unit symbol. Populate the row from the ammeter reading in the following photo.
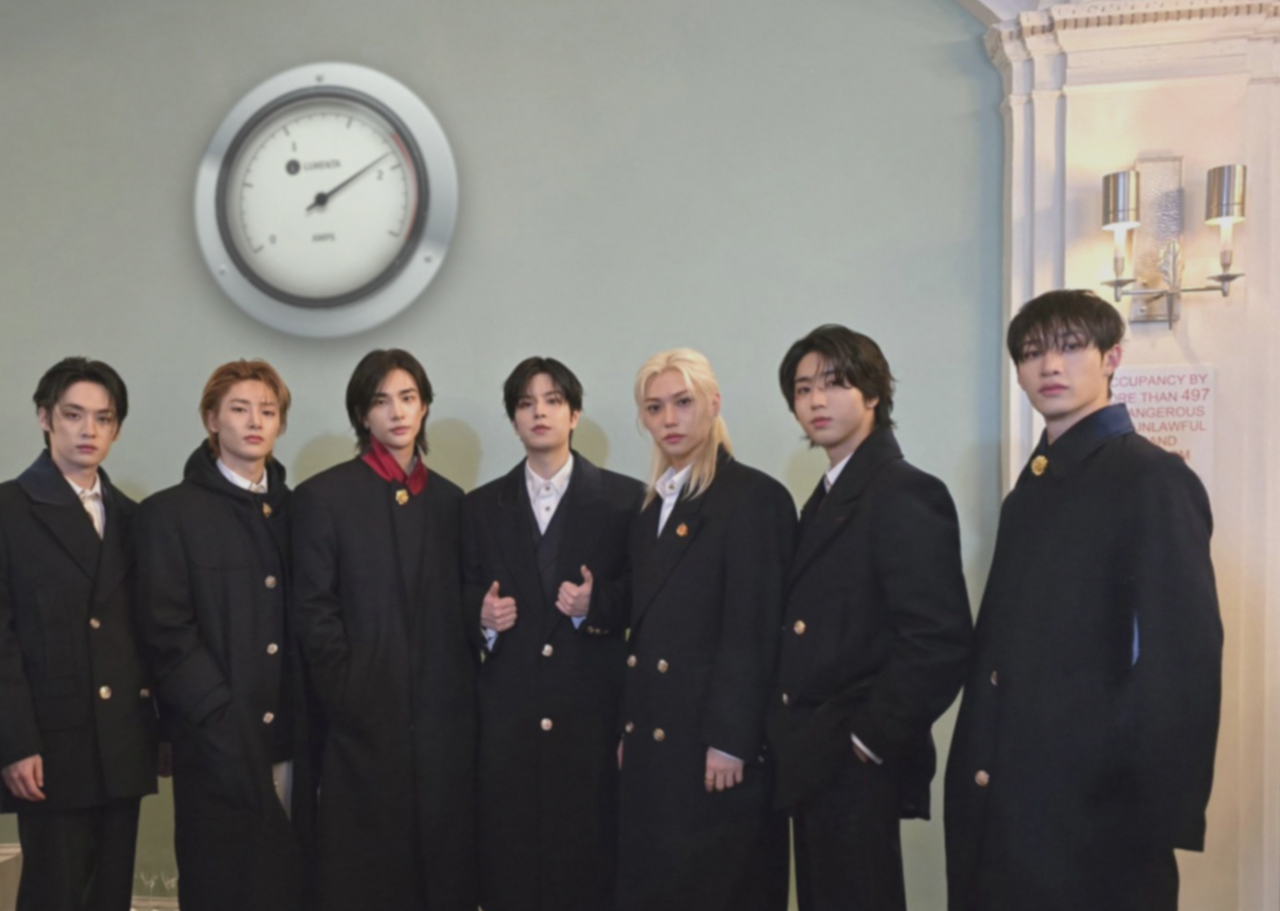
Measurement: 1.9 A
